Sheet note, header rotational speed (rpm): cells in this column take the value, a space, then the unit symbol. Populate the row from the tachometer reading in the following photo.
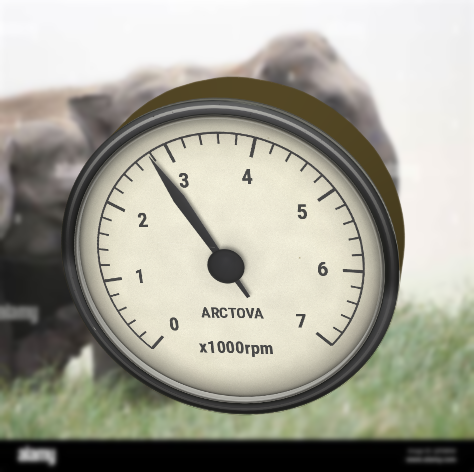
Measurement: 2800 rpm
